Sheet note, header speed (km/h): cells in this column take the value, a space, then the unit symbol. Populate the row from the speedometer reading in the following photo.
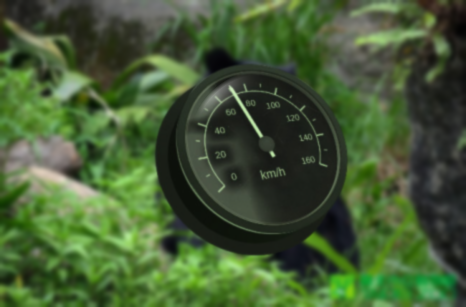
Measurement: 70 km/h
